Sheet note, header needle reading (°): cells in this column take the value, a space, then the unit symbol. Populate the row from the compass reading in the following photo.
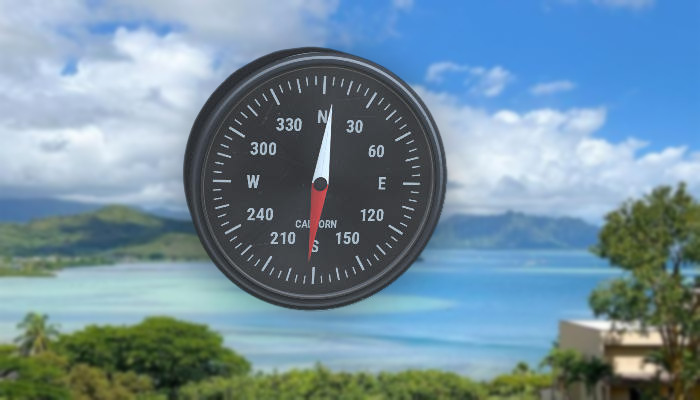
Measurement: 185 °
